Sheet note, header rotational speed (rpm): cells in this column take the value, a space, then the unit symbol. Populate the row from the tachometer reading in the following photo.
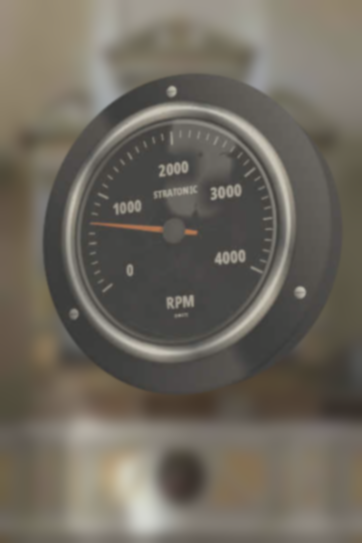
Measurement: 700 rpm
